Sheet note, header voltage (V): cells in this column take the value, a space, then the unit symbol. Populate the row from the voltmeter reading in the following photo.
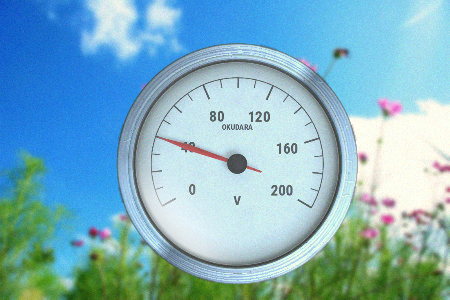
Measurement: 40 V
